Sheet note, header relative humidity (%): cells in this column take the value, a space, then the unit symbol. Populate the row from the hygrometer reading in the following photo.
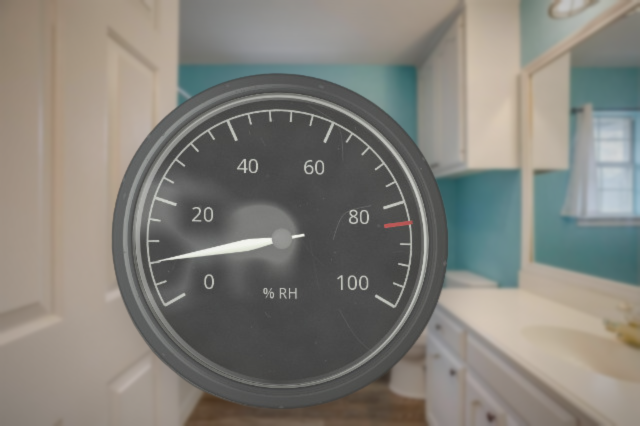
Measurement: 8 %
